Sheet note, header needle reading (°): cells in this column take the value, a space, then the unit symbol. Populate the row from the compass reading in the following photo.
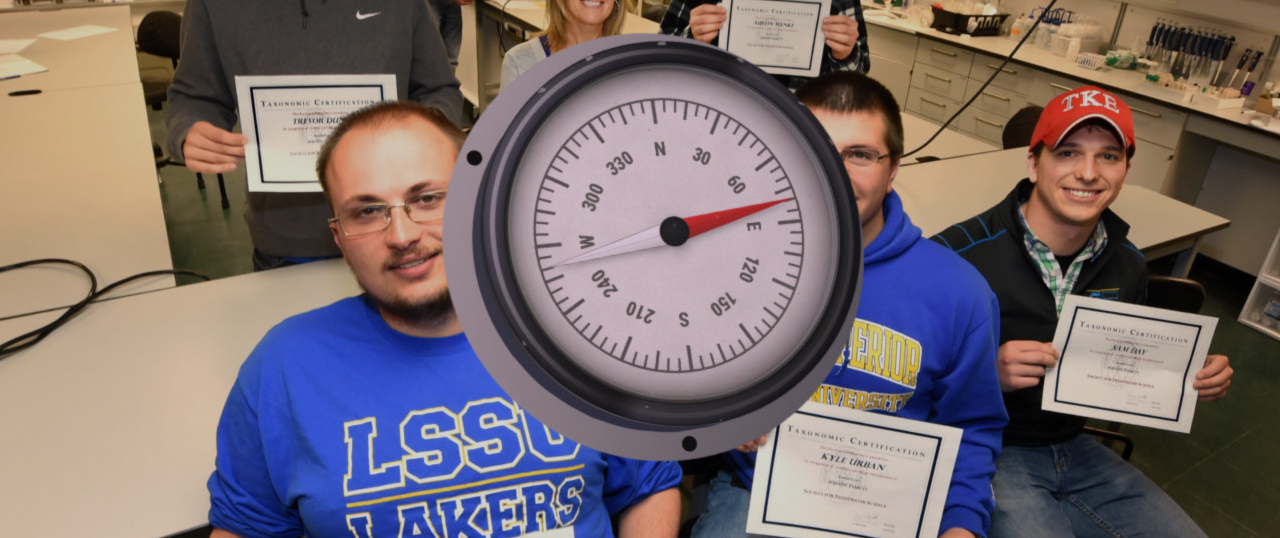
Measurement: 80 °
